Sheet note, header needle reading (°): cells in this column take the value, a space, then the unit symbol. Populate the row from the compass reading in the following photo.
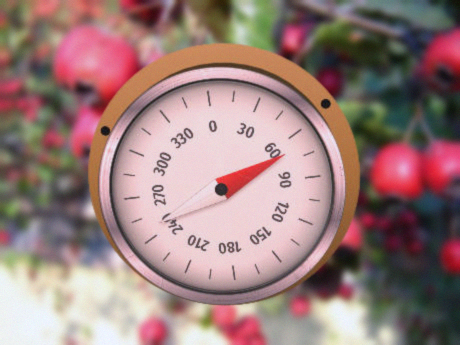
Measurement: 67.5 °
